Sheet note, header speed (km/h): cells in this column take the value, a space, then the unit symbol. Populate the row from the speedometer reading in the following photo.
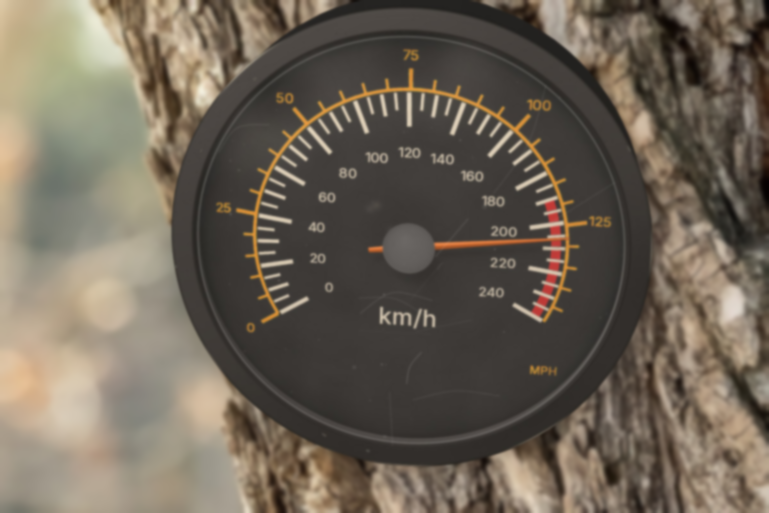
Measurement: 205 km/h
